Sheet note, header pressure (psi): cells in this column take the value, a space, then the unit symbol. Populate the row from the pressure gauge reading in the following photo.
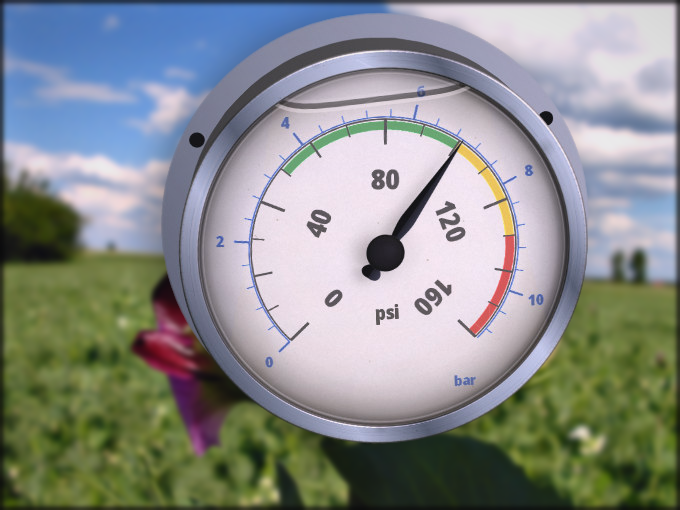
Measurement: 100 psi
